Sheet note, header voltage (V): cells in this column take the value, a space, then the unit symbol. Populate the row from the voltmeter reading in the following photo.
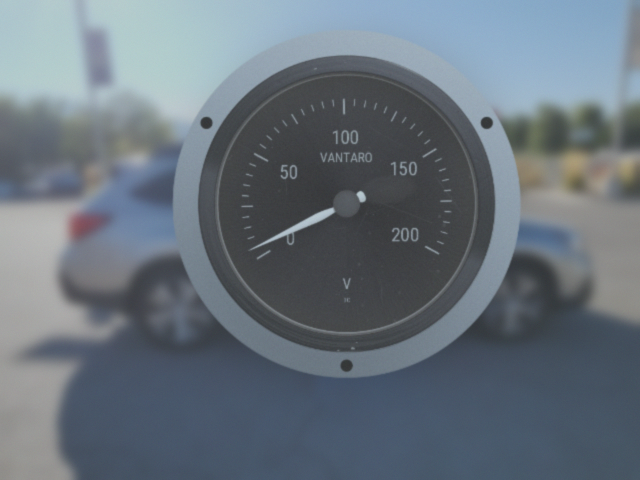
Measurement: 5 V
